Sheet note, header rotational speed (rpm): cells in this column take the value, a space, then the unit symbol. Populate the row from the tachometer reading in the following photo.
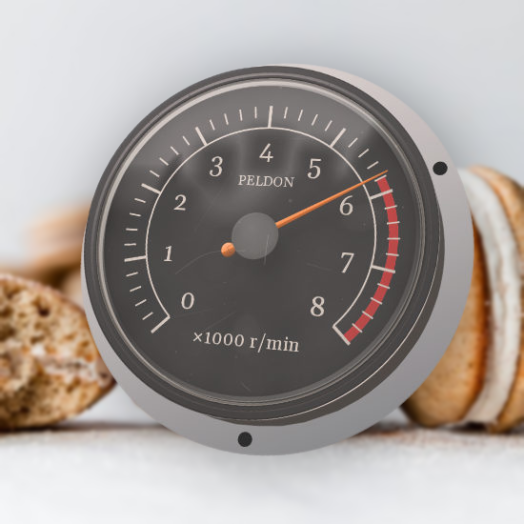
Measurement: 5800 rpm
